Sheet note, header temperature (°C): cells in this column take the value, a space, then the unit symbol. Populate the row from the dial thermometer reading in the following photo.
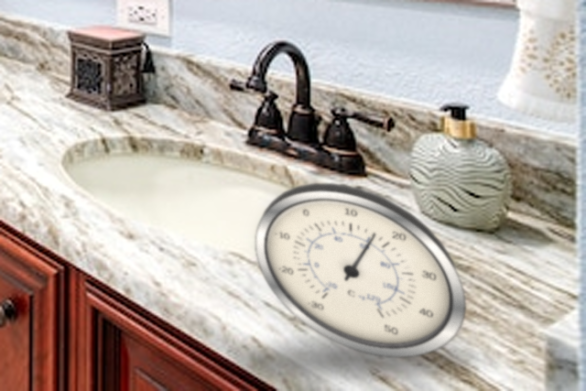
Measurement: 16 °C
